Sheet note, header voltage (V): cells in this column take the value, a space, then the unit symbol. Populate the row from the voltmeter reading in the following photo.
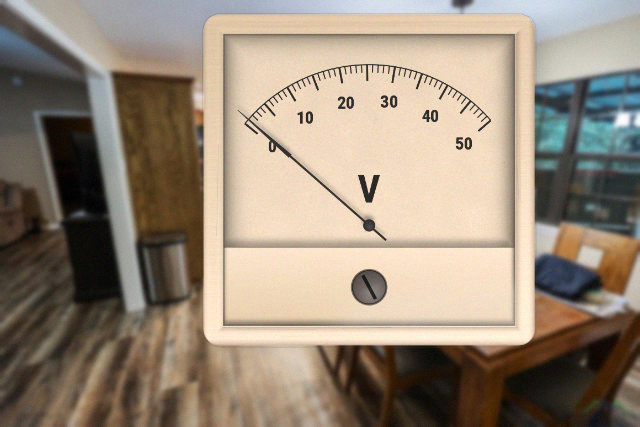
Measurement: 1 V
